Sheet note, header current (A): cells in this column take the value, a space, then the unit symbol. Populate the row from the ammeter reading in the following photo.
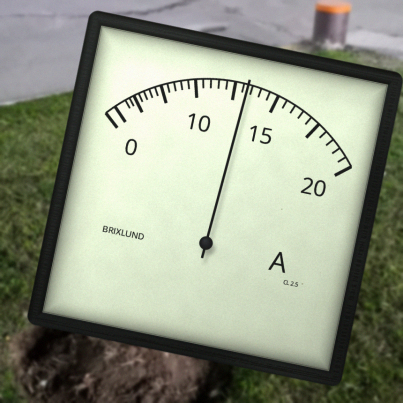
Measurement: 13.25 A
